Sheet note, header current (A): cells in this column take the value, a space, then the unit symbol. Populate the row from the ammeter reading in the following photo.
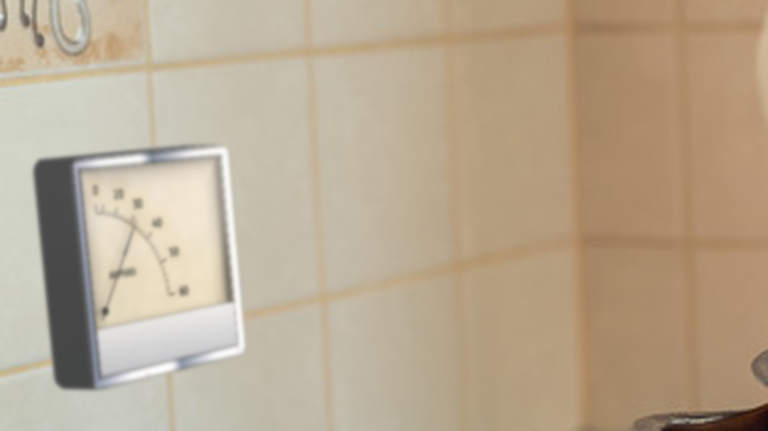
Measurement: 30 A
